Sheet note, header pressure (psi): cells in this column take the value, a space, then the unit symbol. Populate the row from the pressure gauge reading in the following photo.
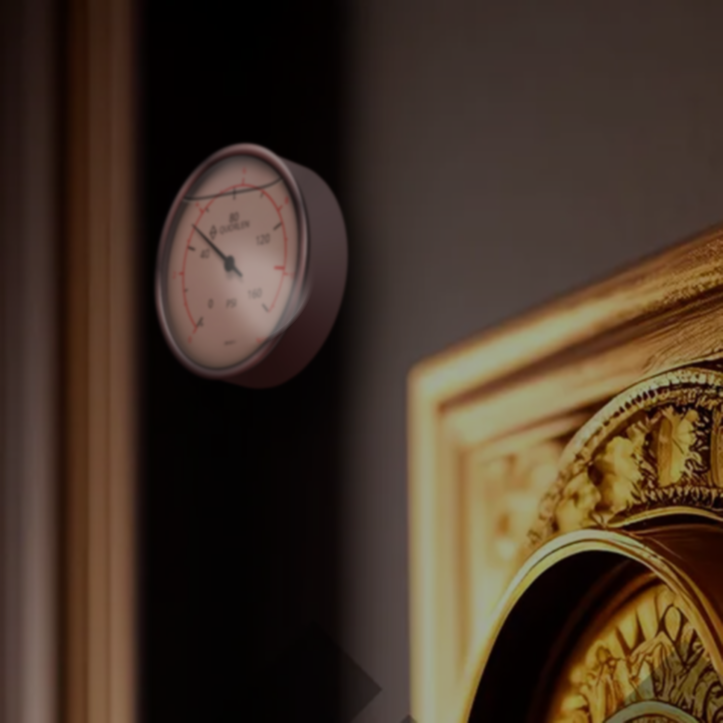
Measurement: 50 psi
